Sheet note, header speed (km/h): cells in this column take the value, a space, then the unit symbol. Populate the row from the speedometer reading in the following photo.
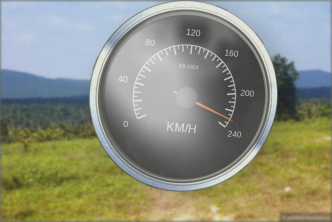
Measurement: 230 km/h
